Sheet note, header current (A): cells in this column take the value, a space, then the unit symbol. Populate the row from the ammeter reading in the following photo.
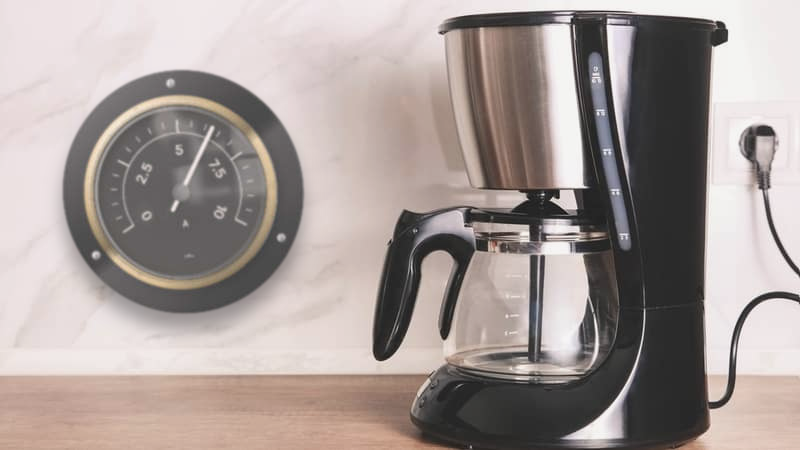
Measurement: 6.25 A
